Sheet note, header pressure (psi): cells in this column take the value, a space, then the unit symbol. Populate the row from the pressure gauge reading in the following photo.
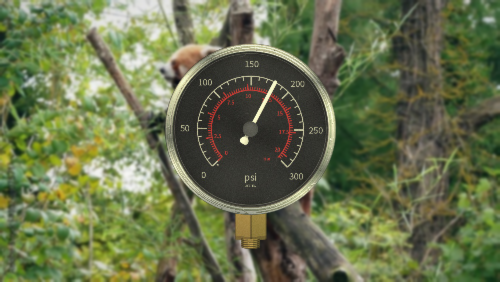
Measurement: 180 psi
